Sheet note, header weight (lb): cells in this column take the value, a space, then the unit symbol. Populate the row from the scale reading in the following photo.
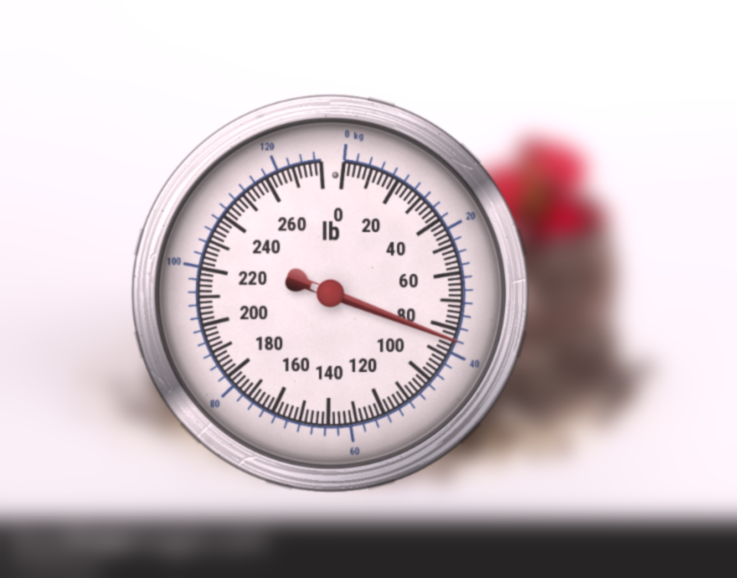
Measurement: 84 lb
